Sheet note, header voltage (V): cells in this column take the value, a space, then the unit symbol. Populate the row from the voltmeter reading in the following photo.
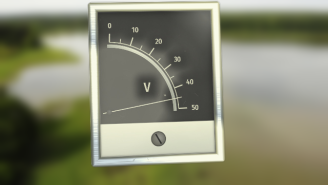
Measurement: 45 V
